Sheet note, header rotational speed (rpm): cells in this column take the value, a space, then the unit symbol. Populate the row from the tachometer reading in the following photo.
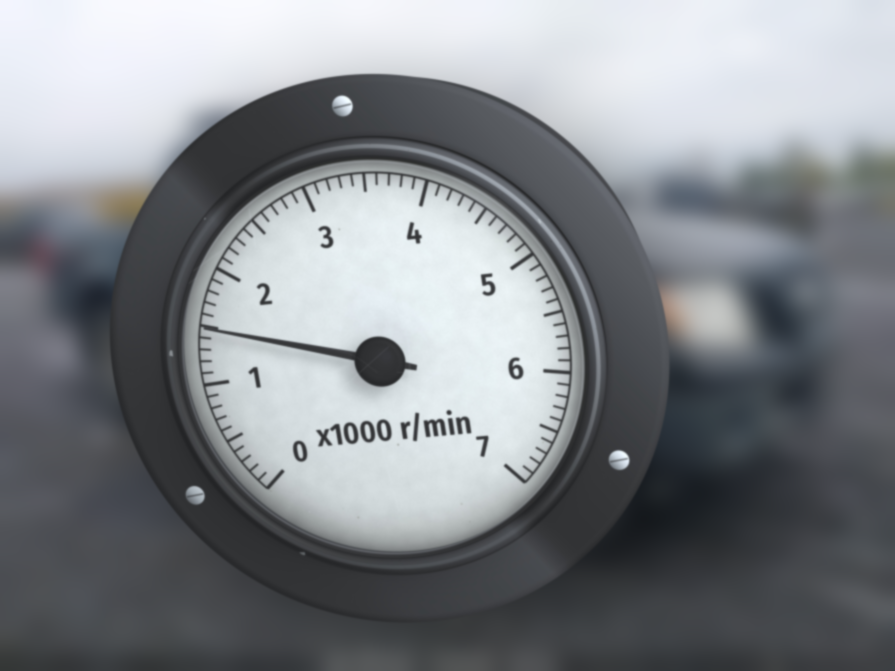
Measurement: 1500 rpm
